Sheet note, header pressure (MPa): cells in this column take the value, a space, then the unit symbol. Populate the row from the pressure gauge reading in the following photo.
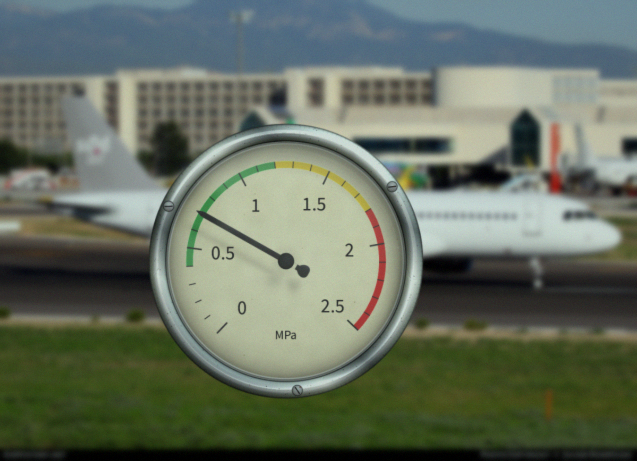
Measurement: 0.7 MPa
